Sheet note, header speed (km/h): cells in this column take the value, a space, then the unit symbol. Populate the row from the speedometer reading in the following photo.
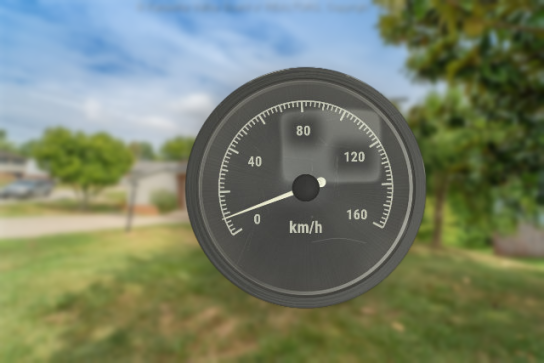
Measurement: 8 km/h
